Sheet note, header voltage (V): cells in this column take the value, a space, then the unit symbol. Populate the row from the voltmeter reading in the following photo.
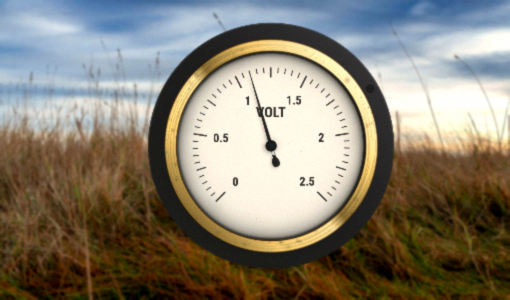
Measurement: 1.1 V
